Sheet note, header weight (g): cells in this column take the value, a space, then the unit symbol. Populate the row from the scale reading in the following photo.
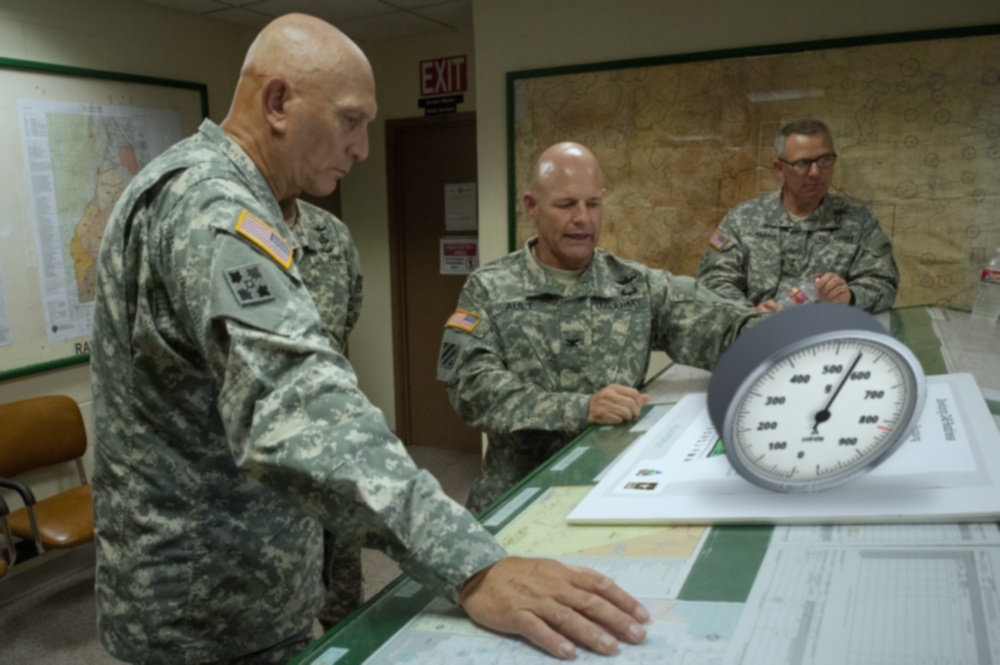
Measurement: 550 g
